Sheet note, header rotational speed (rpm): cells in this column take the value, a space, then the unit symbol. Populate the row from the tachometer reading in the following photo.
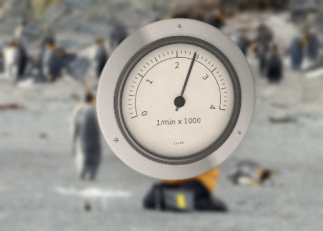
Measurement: 2400 rpm
